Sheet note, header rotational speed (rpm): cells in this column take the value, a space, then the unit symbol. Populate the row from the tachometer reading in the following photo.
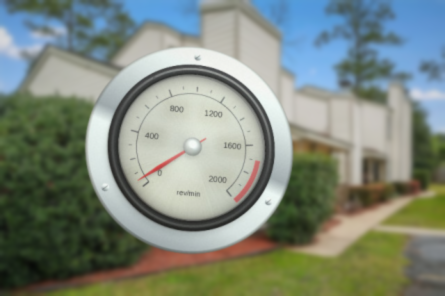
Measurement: 50 rpm
